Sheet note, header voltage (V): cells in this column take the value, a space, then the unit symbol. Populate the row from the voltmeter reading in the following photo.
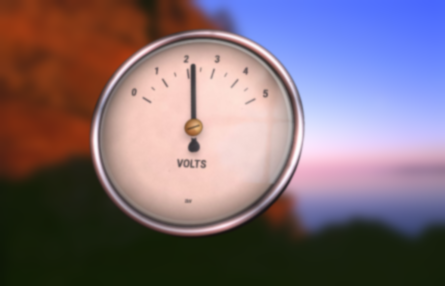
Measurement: 2.25 V
